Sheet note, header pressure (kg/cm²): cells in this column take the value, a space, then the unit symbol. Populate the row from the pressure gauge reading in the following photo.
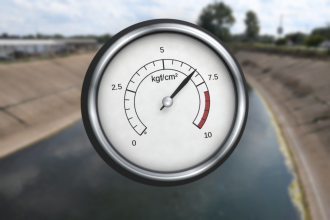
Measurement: 6.75 kg/cm²
